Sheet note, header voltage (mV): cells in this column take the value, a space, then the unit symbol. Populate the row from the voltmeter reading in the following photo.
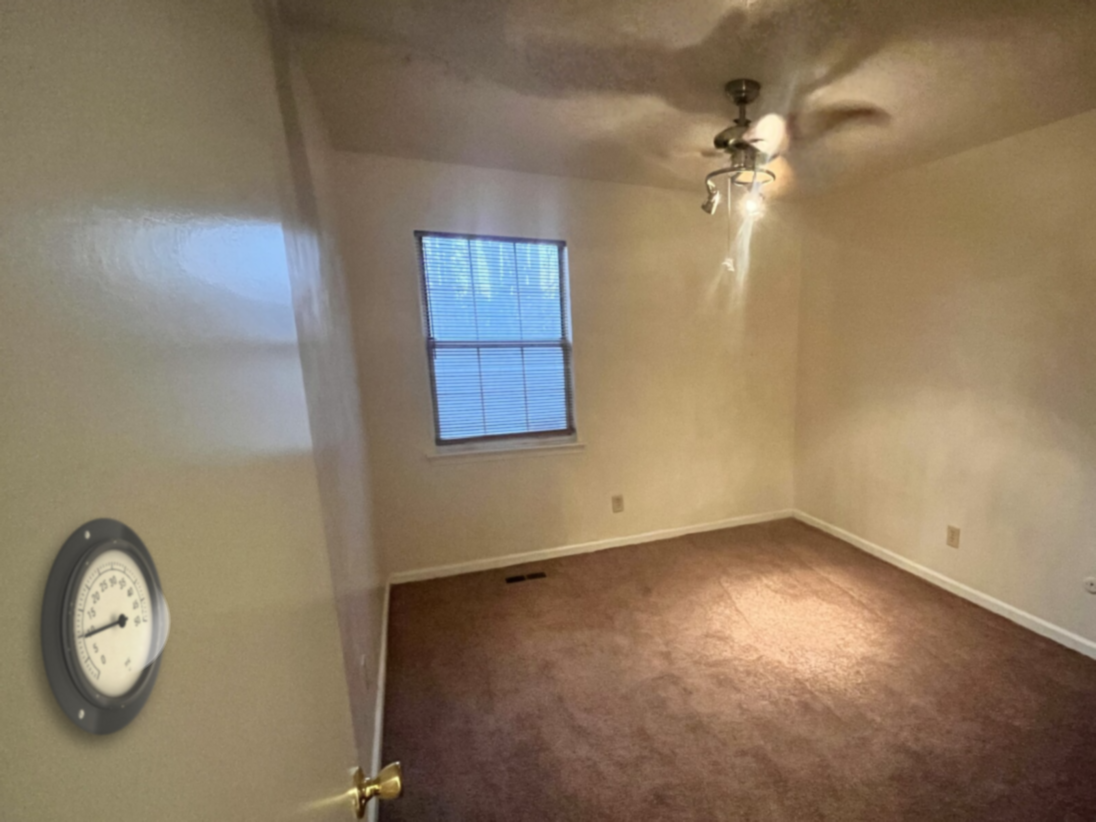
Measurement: 10 mV
